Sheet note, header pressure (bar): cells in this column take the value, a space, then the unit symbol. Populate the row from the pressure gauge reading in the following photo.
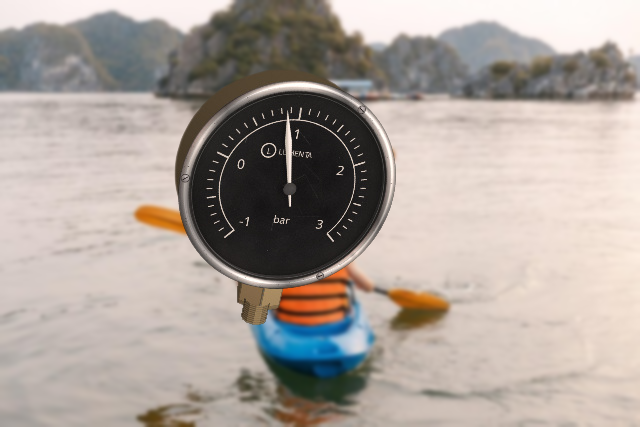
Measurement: 0.85 bar
